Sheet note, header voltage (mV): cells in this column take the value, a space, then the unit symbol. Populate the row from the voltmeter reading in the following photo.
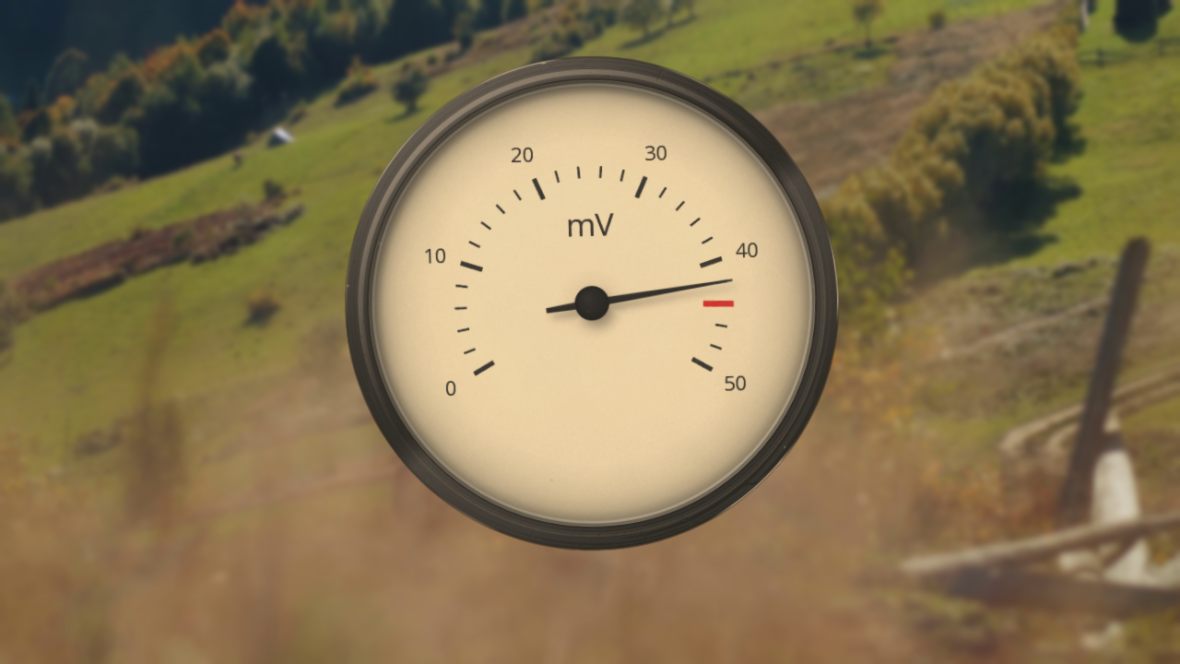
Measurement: 42 mV
